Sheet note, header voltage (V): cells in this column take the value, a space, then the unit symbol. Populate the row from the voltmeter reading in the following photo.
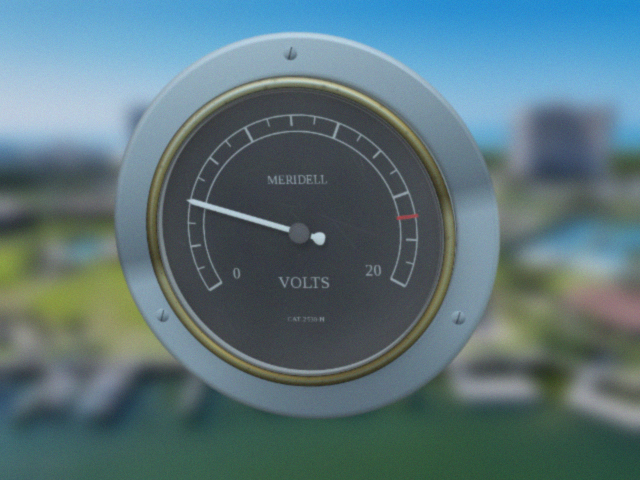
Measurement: 4 V
